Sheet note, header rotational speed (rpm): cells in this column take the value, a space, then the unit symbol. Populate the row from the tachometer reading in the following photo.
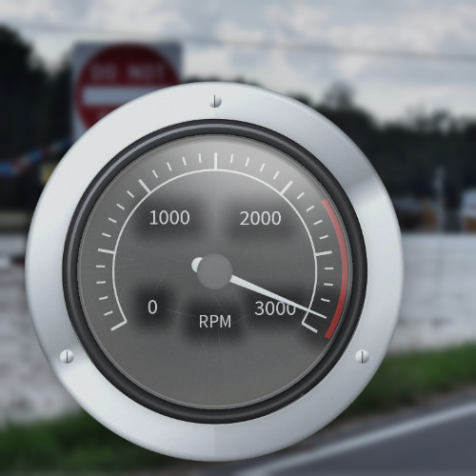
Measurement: 2900 rpm
